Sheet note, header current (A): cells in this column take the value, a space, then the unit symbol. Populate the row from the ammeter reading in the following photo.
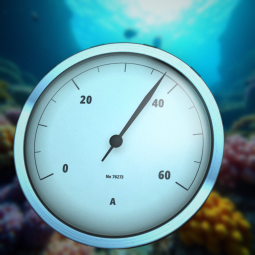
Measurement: 37.5 A
